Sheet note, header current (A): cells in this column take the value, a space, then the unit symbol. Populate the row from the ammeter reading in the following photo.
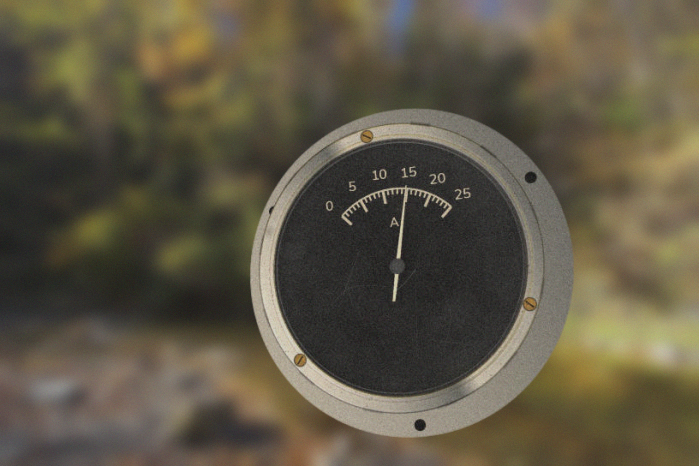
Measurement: 15 A
